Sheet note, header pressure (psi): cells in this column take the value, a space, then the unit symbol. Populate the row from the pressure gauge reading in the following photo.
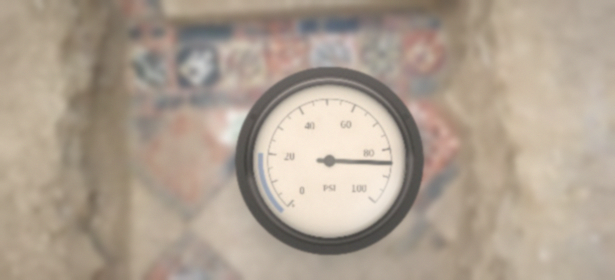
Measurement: 85 psi
